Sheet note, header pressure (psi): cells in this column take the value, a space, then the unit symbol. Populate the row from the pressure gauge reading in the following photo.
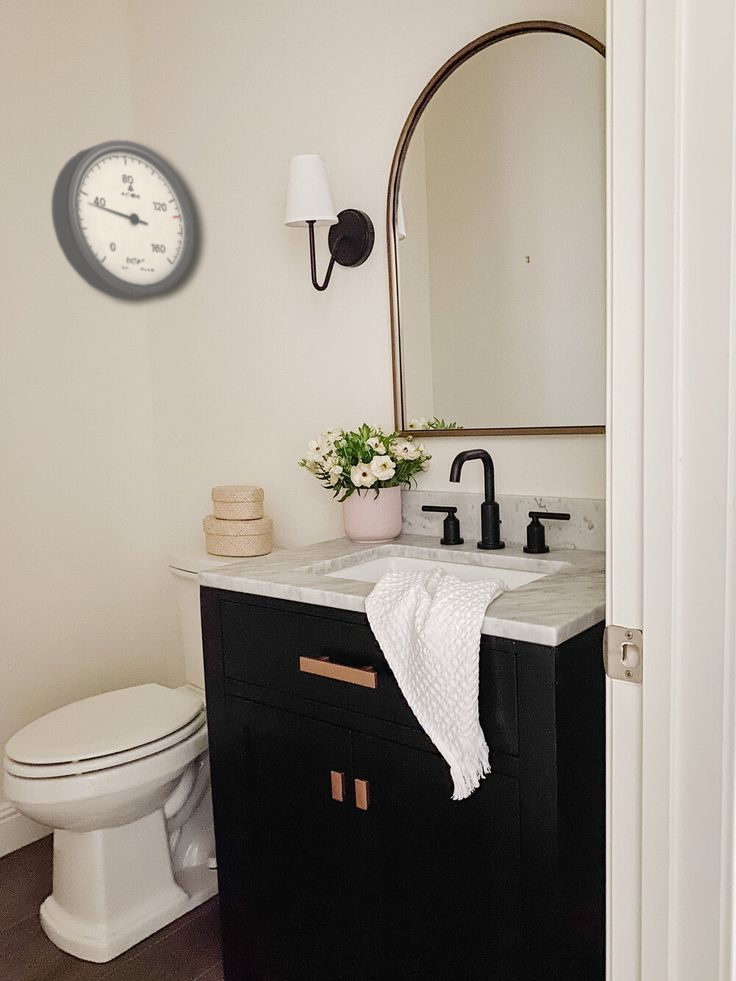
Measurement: 35 psi
